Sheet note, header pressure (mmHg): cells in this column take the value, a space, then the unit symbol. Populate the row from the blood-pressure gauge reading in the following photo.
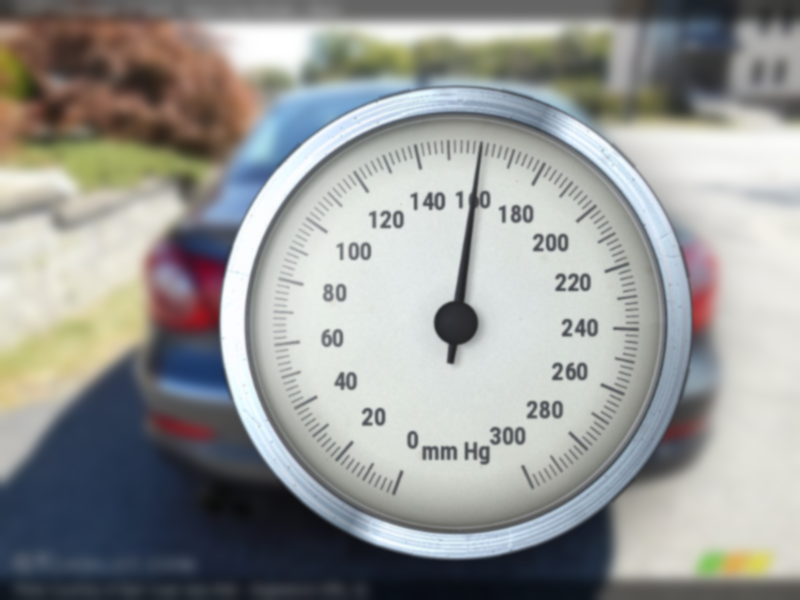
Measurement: 160 mmHg
